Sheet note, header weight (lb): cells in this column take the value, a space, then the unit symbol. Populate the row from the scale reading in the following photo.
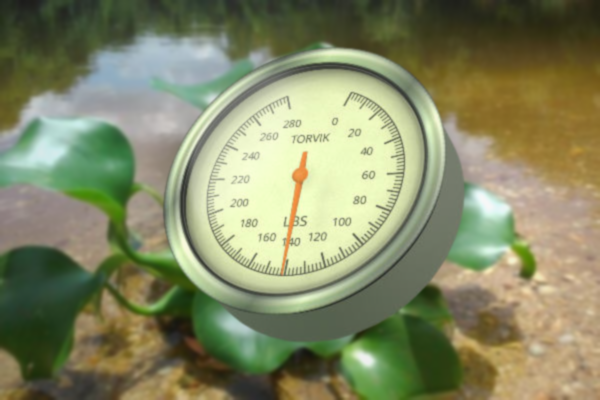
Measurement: 140 lb
